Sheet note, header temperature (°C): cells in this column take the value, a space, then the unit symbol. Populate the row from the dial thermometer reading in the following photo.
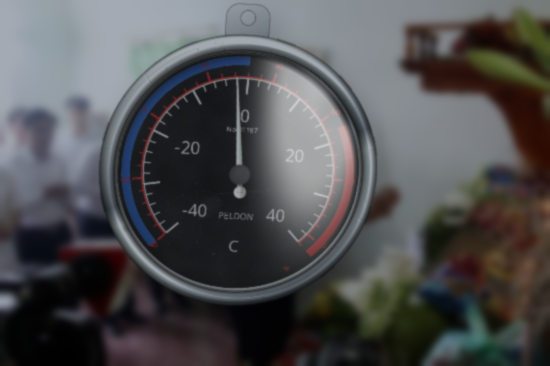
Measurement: -2 °C
